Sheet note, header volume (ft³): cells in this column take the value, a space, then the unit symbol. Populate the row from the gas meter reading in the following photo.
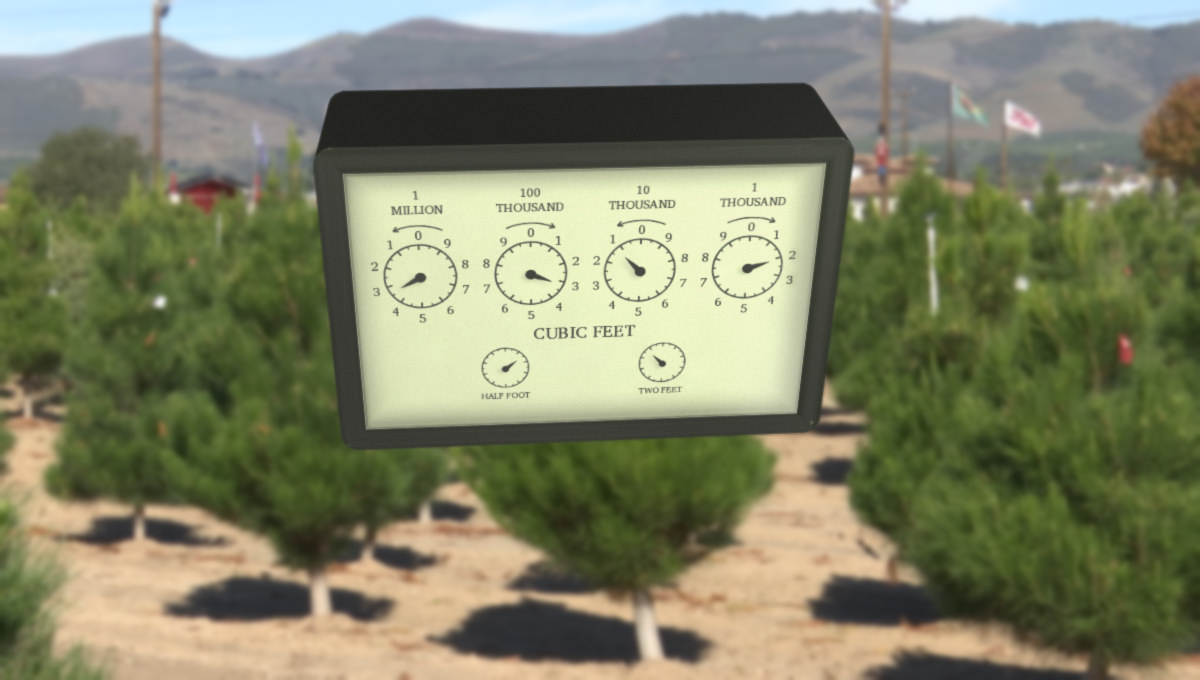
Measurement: 331200 ft³
